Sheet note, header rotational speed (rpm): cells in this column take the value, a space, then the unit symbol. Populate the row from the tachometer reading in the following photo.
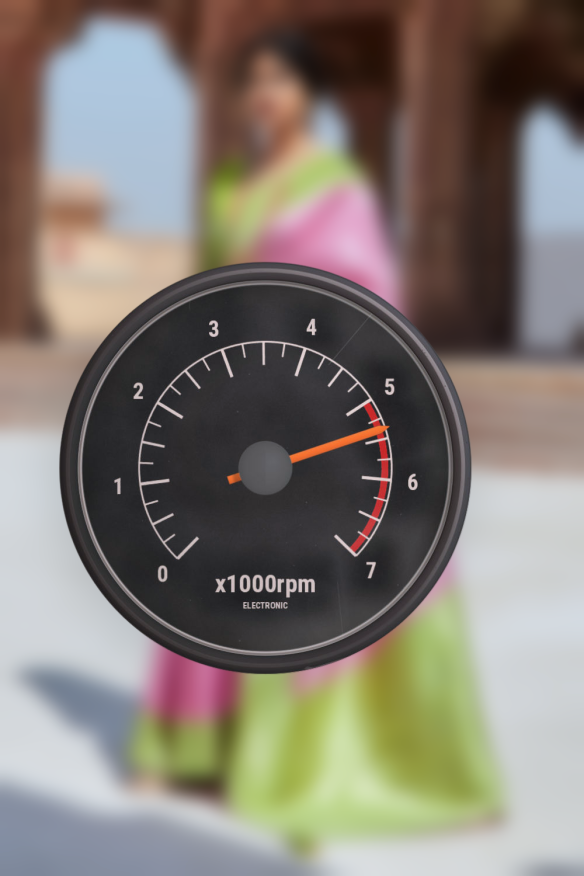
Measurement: 5375 rpm
